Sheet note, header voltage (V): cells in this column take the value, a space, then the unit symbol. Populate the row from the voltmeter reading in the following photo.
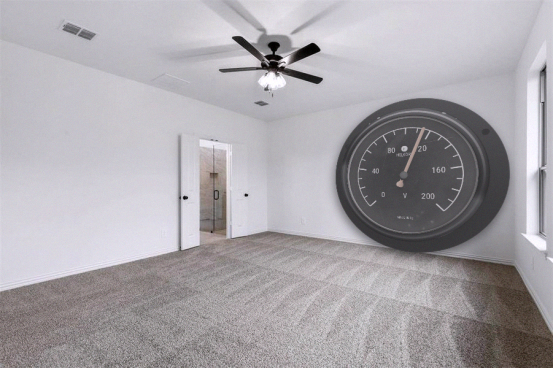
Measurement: 115 V
